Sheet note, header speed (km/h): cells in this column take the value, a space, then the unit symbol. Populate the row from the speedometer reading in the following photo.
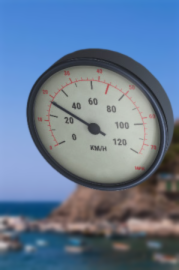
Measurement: 30 km/h
